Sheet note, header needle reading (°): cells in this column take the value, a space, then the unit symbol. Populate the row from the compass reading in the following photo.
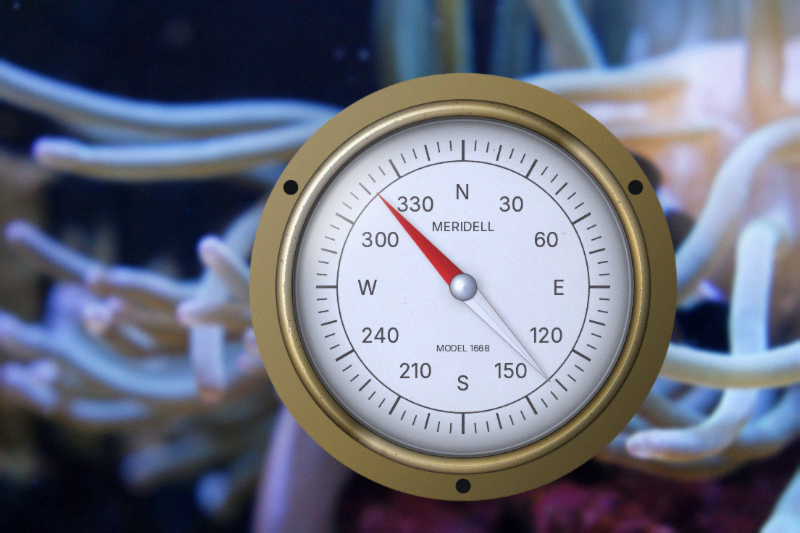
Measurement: 317.5 °
